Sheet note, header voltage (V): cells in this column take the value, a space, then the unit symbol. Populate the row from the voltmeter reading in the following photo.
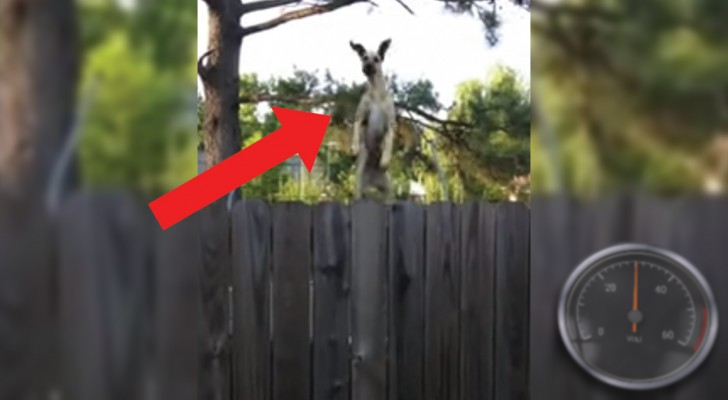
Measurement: 30 V
